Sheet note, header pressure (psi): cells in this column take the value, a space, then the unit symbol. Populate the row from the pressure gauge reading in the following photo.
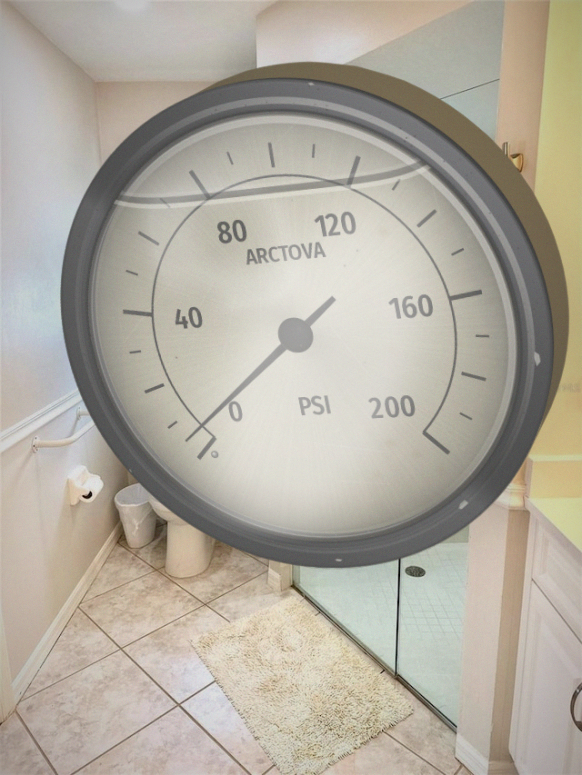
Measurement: 5 psi
